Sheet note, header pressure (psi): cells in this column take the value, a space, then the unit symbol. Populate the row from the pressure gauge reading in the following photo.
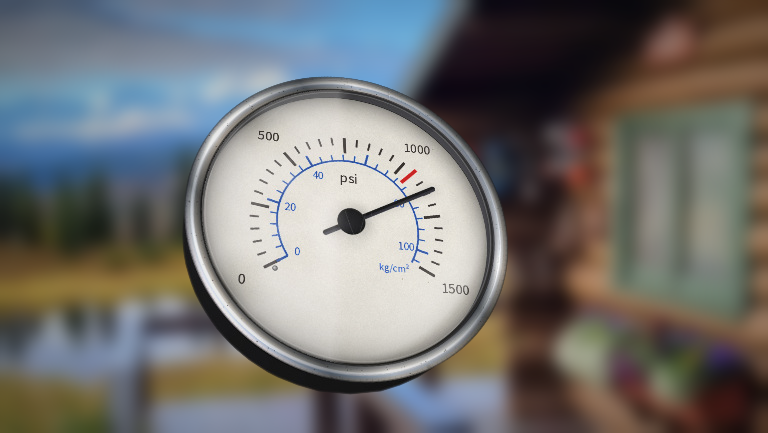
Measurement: 1150 psi
